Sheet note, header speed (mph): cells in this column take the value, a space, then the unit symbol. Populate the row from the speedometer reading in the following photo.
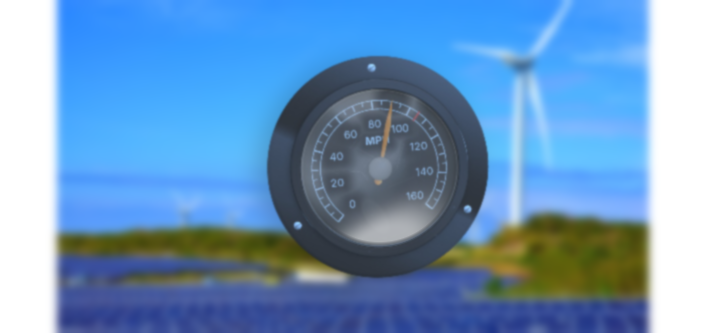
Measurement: 90 mph
